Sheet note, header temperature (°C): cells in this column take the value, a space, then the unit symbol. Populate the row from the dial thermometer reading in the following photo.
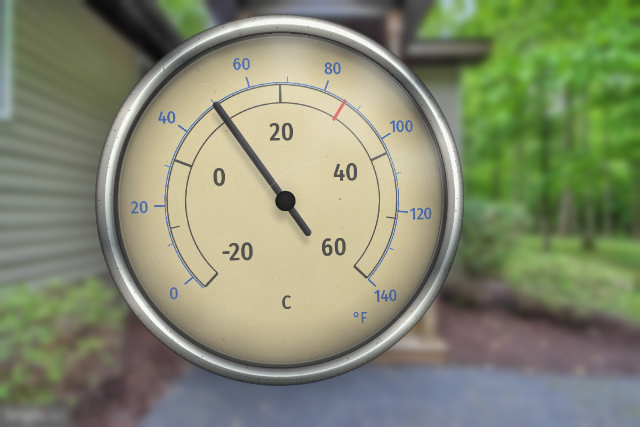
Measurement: 10 °C
